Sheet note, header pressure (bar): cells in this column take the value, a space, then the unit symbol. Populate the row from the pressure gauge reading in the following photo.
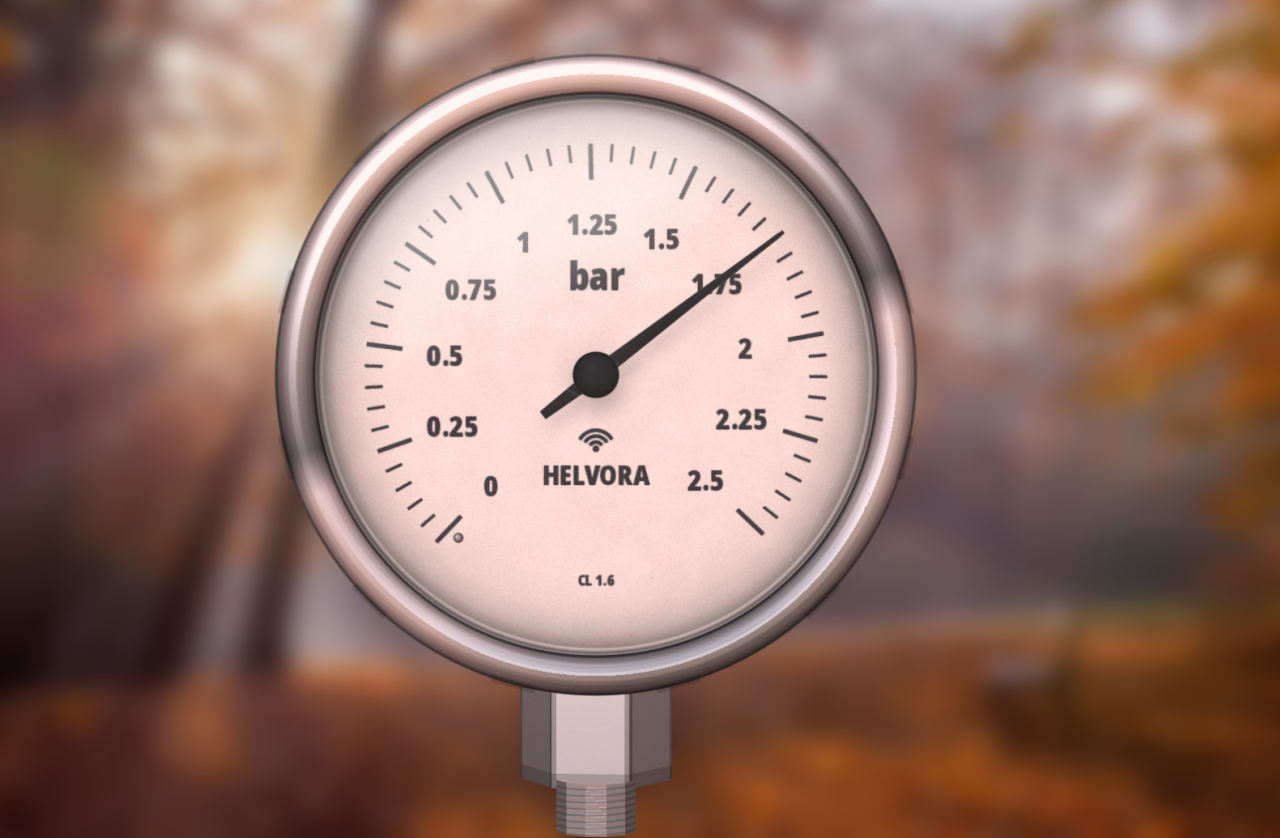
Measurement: 1.75 bar
